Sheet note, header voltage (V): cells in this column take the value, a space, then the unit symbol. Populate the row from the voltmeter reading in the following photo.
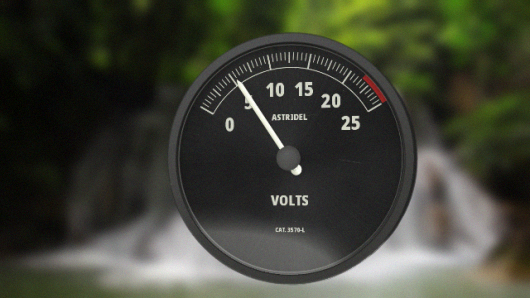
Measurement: 5.5 V
